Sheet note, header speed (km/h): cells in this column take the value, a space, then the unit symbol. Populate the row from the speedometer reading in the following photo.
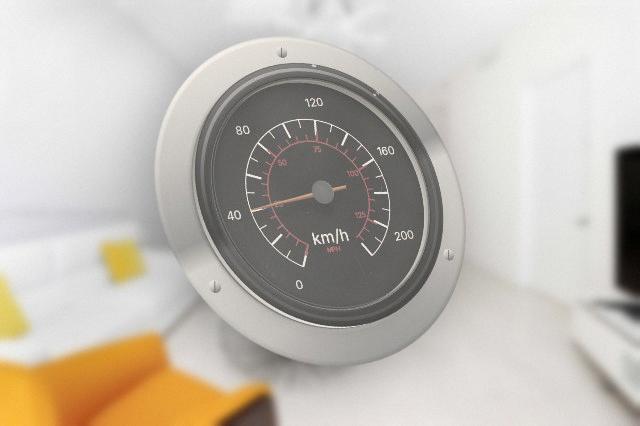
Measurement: 40 km/h
